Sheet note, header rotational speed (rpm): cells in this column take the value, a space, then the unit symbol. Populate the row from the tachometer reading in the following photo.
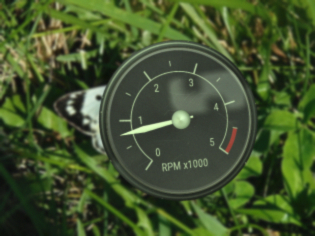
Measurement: 750 rpm
